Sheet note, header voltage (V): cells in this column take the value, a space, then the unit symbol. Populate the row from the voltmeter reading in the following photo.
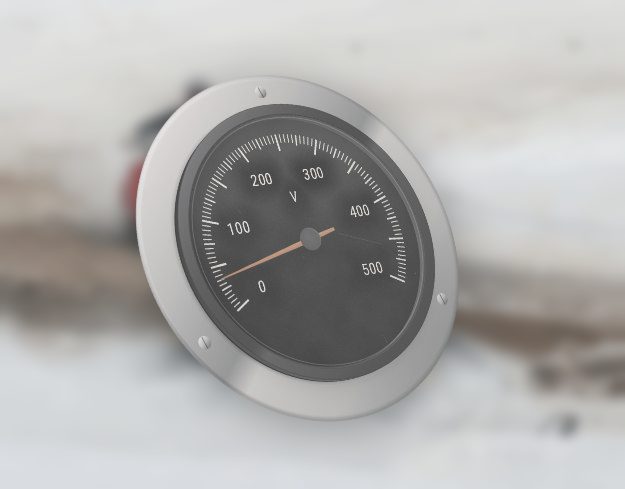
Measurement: 35 V
